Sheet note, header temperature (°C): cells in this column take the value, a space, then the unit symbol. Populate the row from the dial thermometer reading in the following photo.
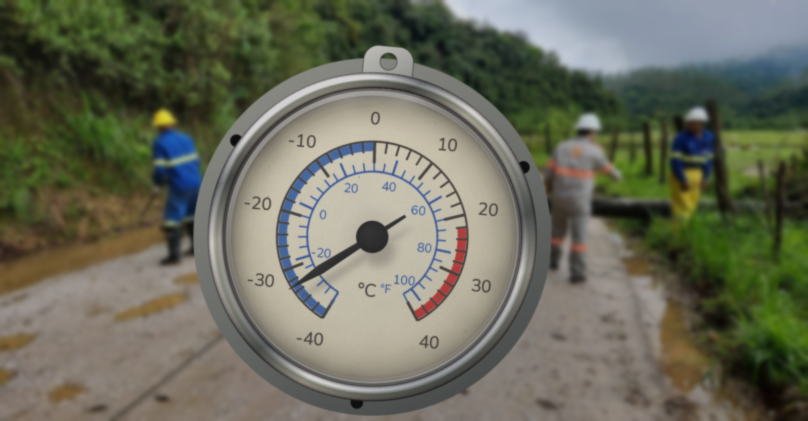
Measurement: -33 °C
